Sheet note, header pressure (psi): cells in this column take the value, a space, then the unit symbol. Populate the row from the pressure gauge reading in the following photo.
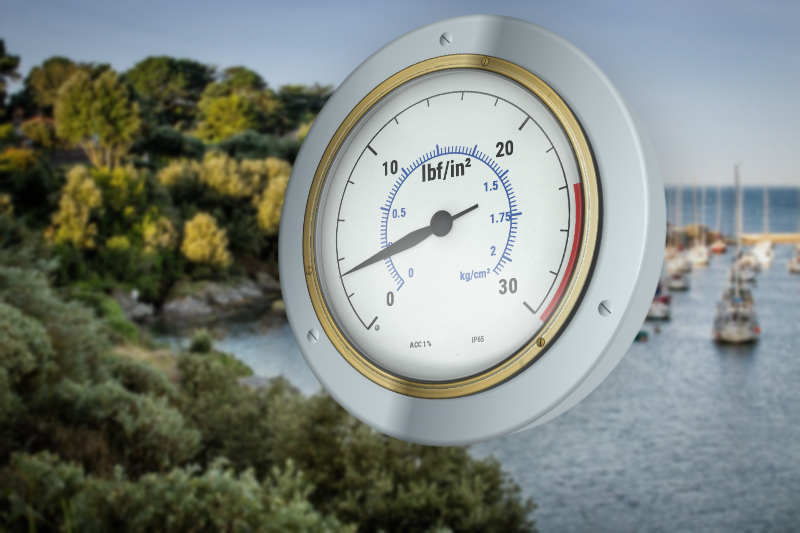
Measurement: 3 psi
